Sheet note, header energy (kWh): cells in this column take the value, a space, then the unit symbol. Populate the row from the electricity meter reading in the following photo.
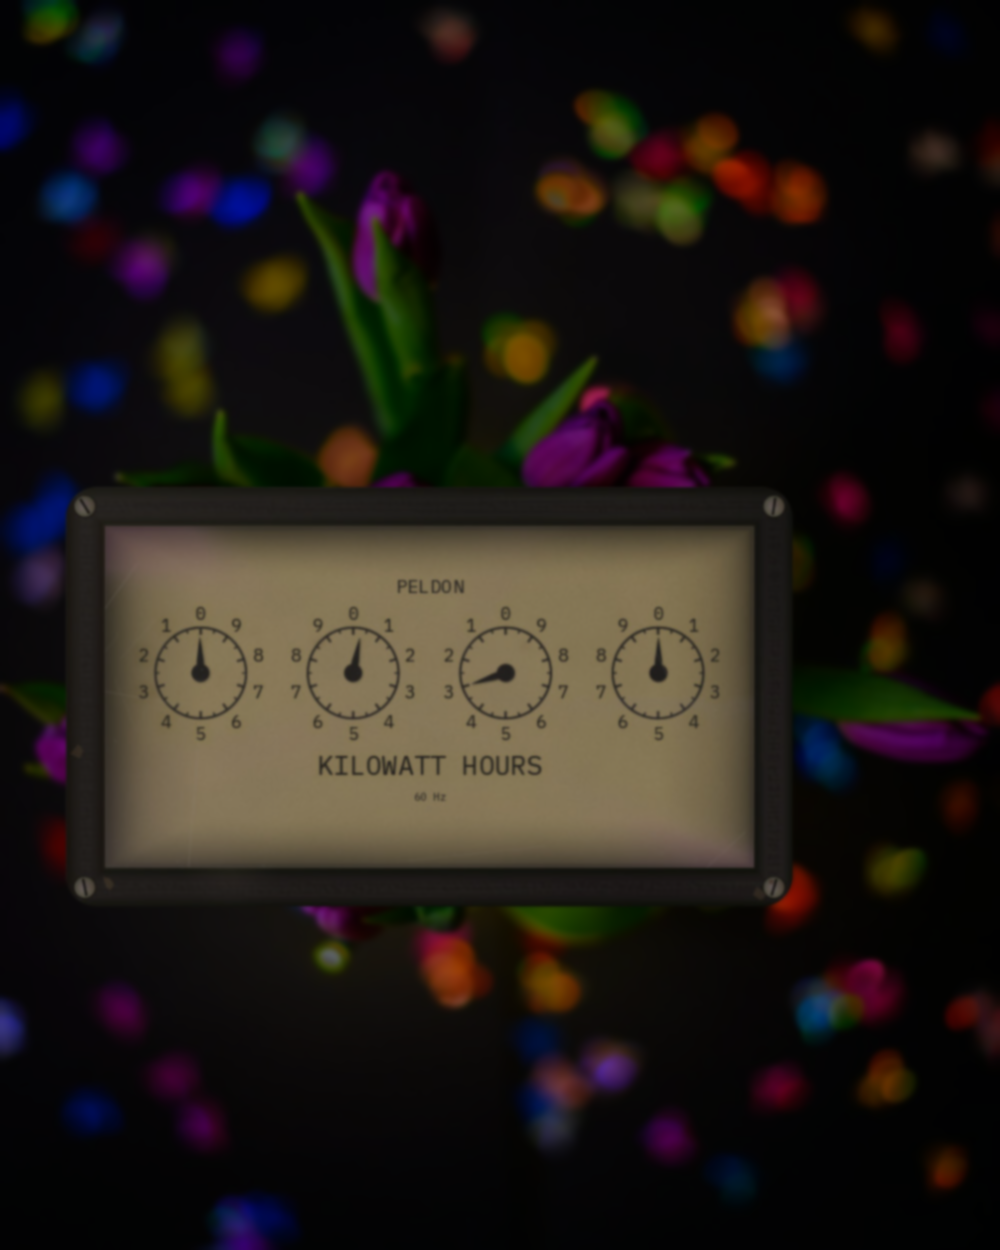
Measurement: 30 kWh
